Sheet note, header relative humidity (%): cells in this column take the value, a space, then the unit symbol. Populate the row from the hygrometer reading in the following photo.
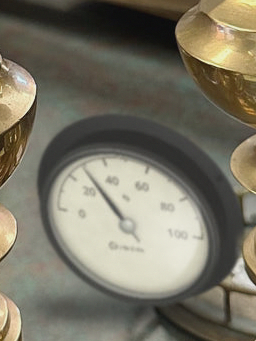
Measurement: 30 %
